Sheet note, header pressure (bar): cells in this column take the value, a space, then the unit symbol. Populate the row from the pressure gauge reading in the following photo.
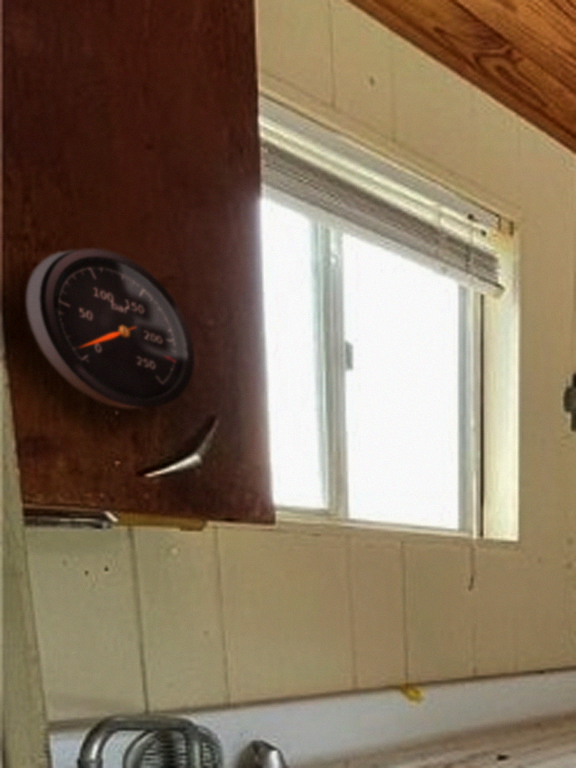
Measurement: 10 bar
